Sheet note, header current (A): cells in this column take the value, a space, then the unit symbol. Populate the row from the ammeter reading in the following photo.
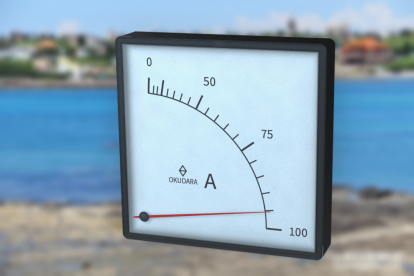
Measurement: 95 A
